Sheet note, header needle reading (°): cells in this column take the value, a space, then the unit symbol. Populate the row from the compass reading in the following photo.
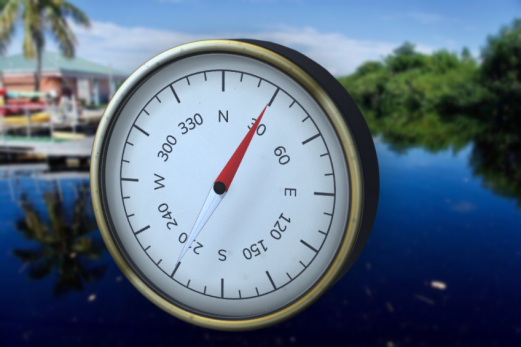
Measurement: 30 °
